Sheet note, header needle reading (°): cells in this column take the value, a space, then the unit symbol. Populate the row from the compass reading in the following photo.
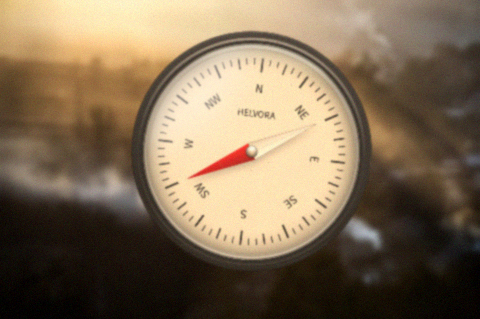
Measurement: 240 °
